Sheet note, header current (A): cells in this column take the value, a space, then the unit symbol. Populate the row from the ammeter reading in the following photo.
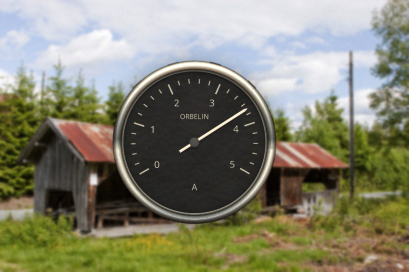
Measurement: 3.7 A
